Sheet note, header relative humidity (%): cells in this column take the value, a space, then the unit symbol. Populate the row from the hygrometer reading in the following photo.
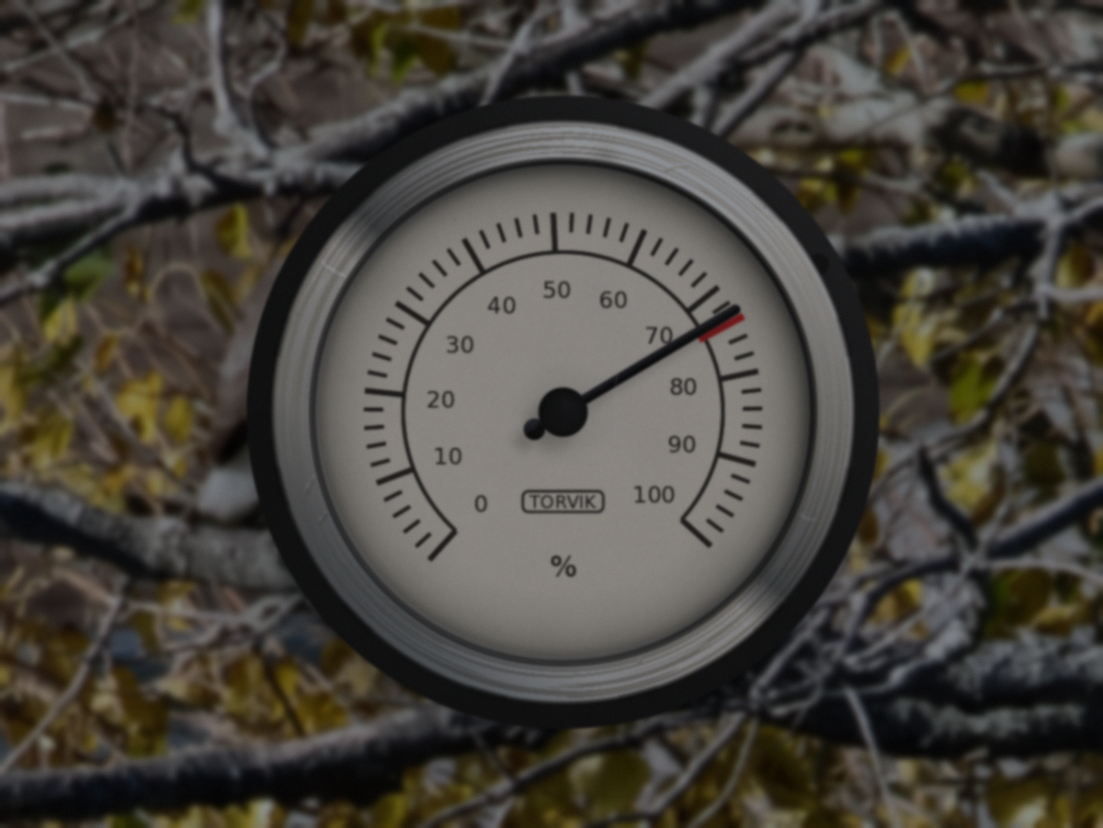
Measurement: 73 %
